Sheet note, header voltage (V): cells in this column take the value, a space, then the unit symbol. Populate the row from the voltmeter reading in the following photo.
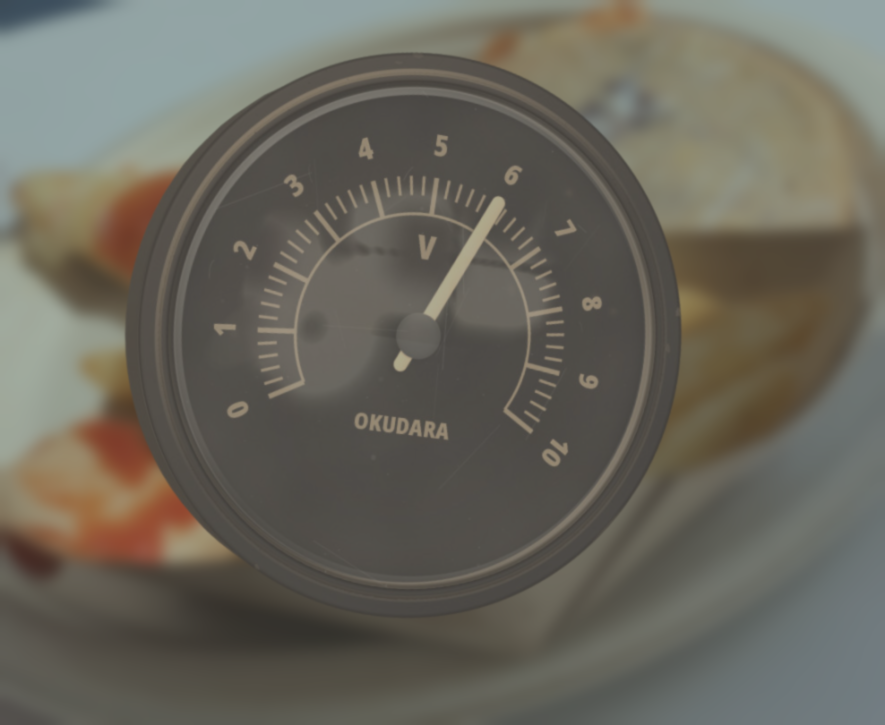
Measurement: 6 V
